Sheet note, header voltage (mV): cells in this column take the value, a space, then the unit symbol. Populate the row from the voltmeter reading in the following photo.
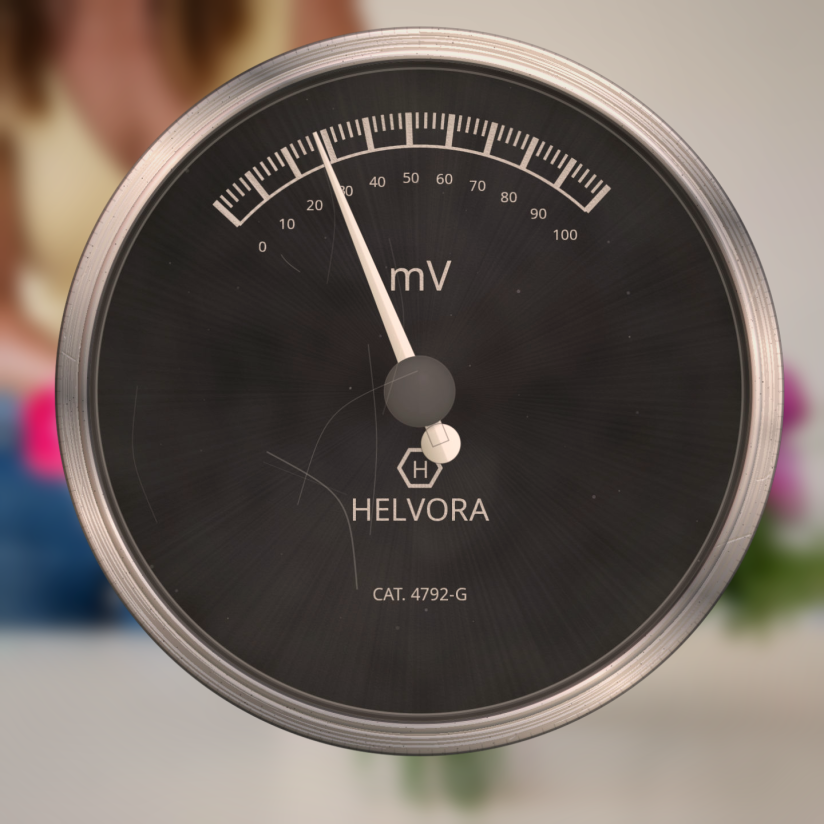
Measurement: 28 mV
